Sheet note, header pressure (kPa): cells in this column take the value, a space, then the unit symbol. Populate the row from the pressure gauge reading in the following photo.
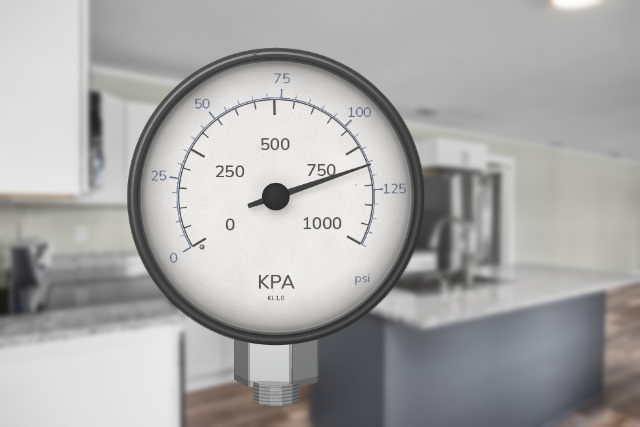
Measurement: 800 kPa
